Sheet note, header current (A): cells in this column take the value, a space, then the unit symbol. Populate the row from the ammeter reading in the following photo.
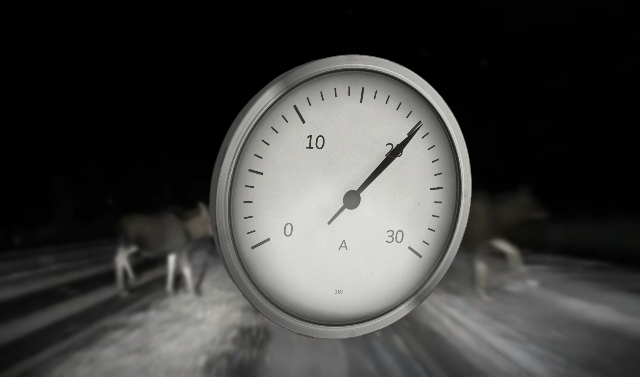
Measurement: 20 A
